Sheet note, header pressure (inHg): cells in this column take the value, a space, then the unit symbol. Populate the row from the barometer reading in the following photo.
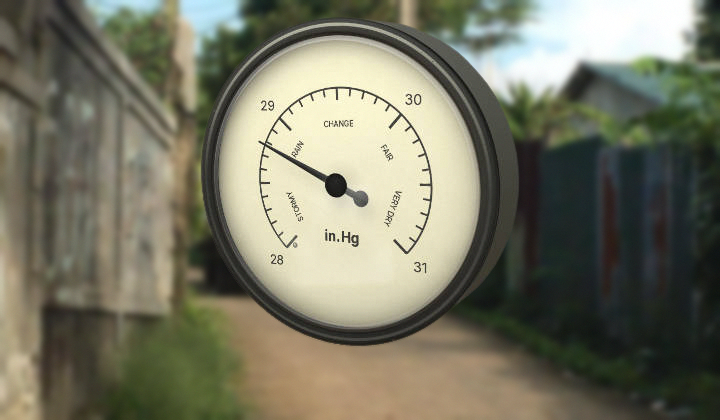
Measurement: 28.8 inHg
